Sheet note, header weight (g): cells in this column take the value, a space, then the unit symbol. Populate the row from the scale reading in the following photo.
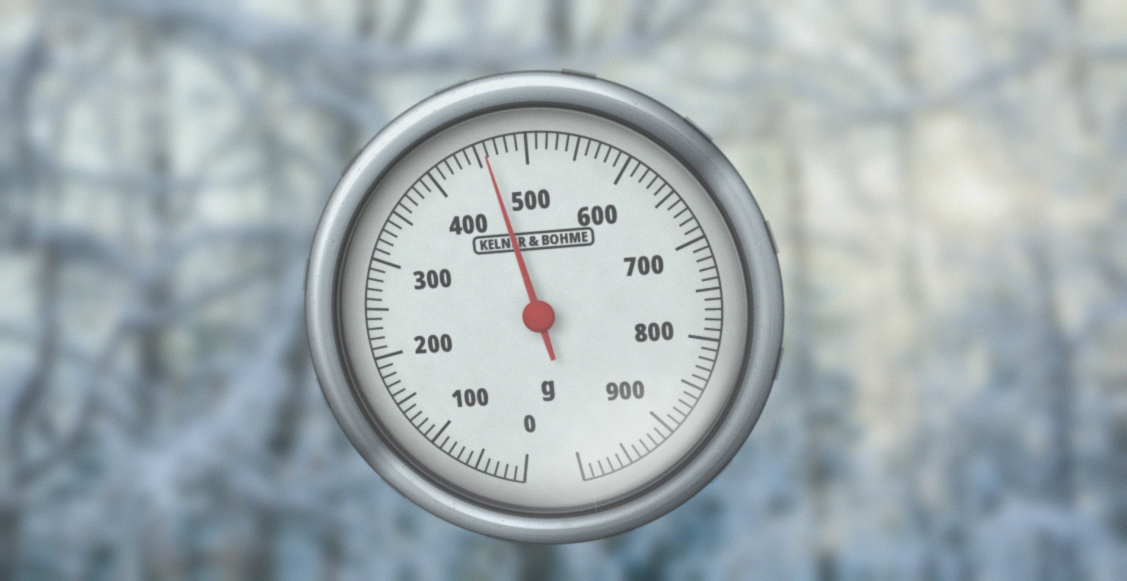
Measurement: 460 g
